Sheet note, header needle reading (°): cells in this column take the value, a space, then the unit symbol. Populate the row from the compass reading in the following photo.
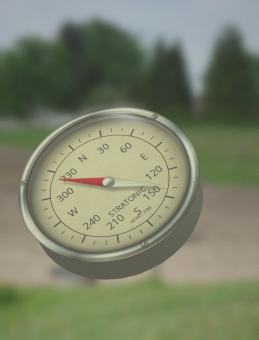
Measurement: 320 °
